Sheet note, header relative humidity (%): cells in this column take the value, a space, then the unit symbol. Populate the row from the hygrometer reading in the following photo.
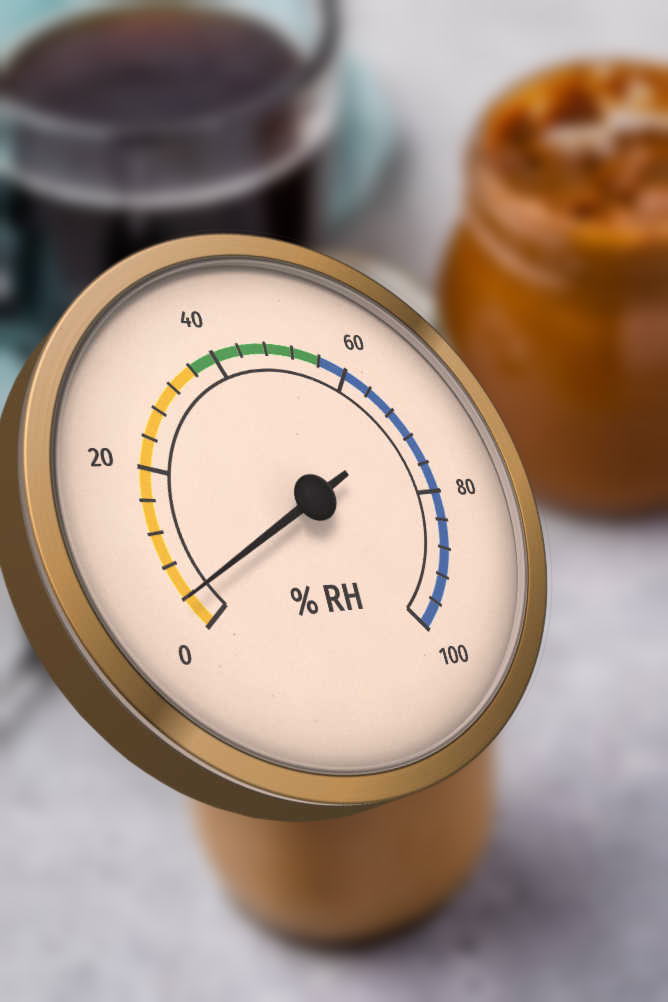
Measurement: 4 %
